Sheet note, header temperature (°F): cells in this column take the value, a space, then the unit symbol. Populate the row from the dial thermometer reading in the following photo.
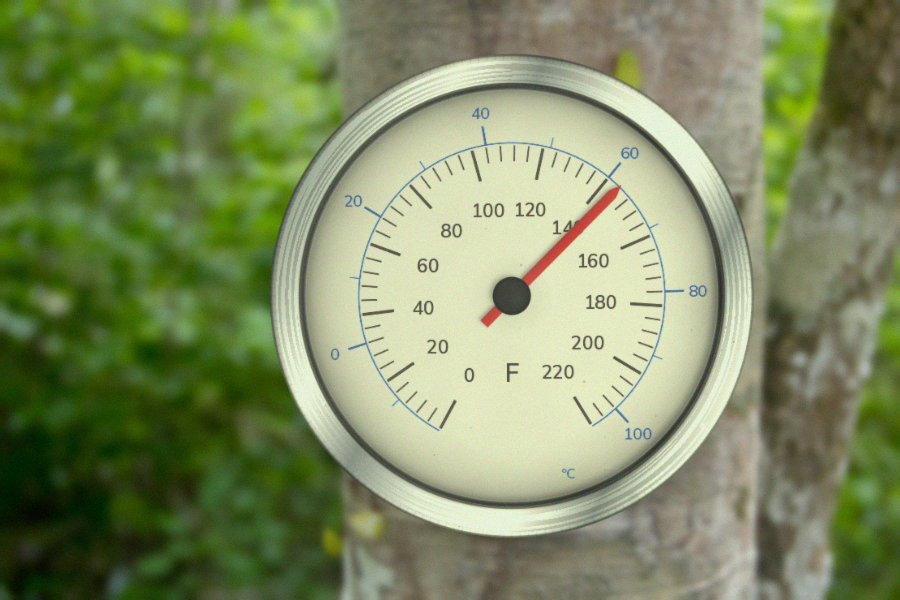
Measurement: 144 °F
